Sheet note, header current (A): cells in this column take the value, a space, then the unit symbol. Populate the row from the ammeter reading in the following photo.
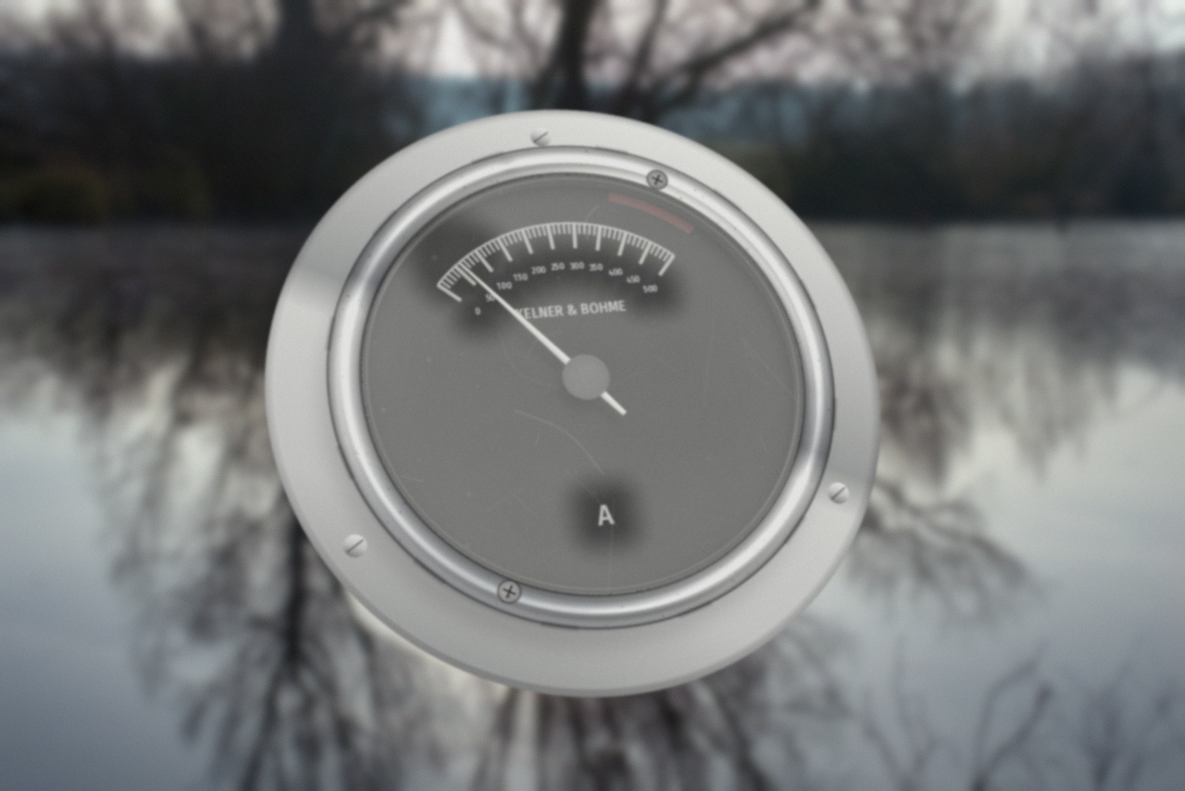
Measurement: 50 A
